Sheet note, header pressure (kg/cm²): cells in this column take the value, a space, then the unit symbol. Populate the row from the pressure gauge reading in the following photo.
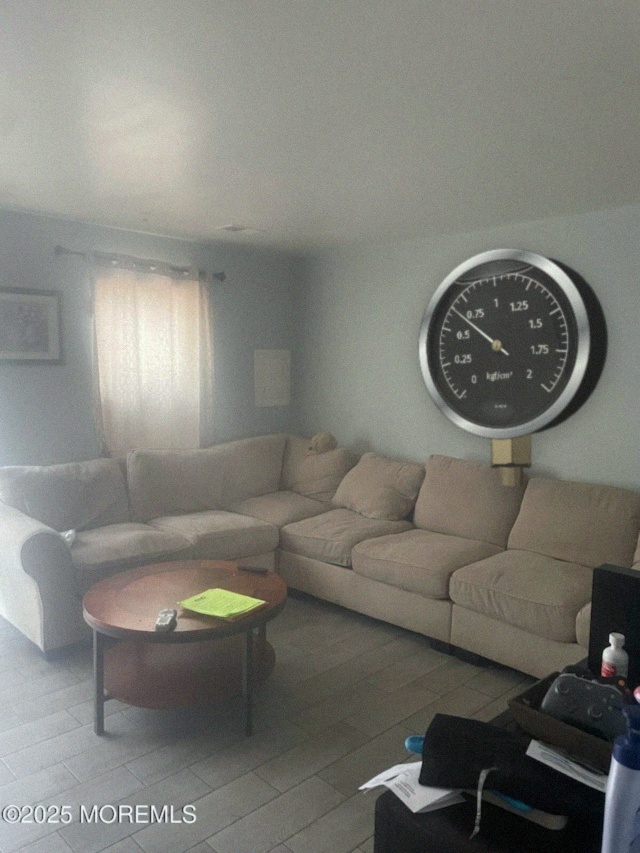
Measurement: 0.65 kg/cm²
